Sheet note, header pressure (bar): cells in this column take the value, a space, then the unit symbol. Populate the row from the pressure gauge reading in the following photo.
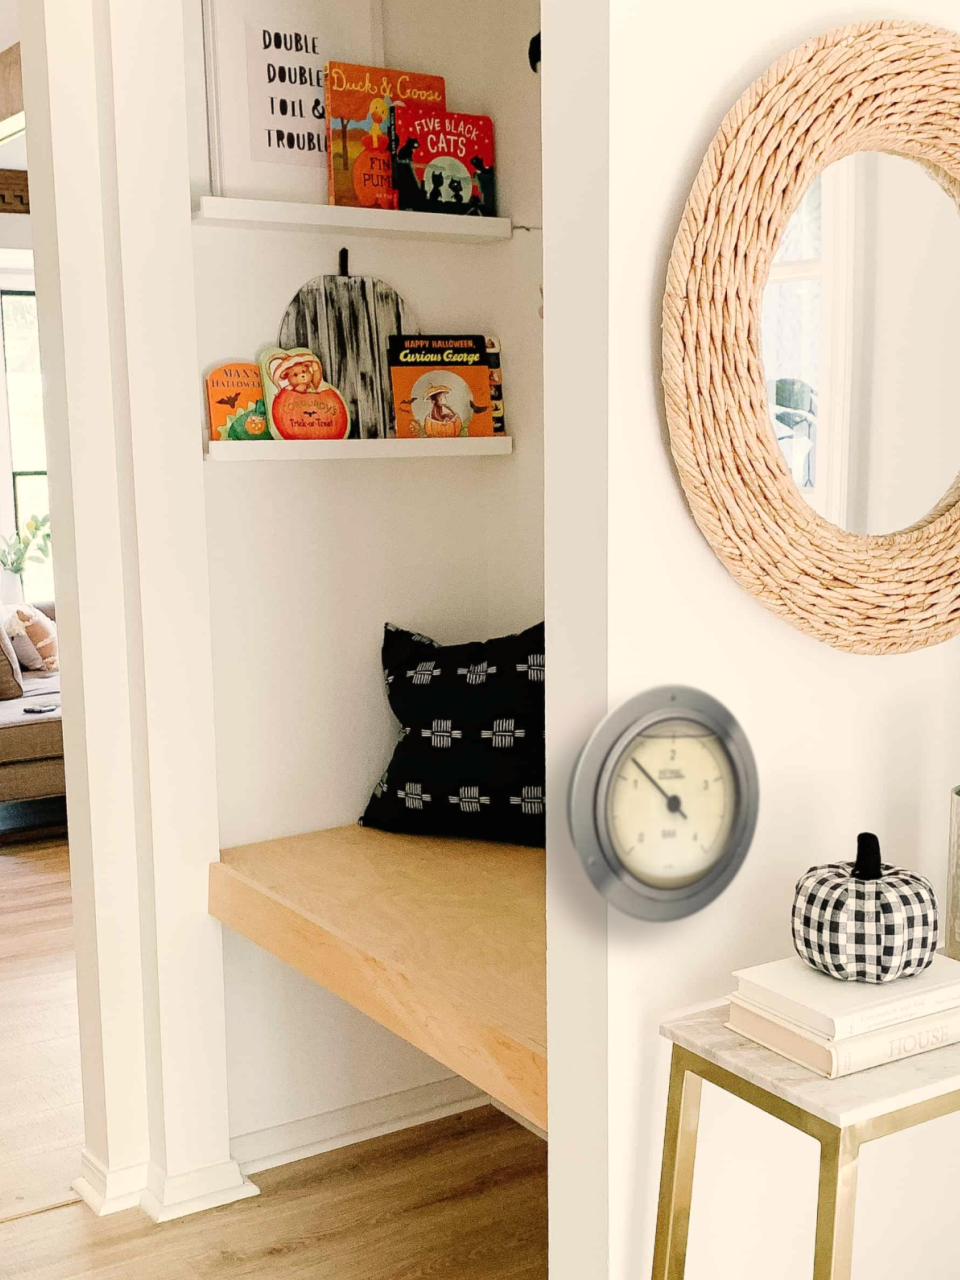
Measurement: 1.25 bar
